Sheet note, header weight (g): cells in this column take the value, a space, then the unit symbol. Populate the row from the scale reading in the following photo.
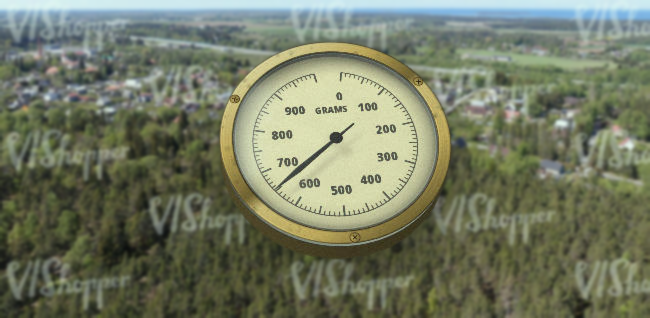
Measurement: 650 g
